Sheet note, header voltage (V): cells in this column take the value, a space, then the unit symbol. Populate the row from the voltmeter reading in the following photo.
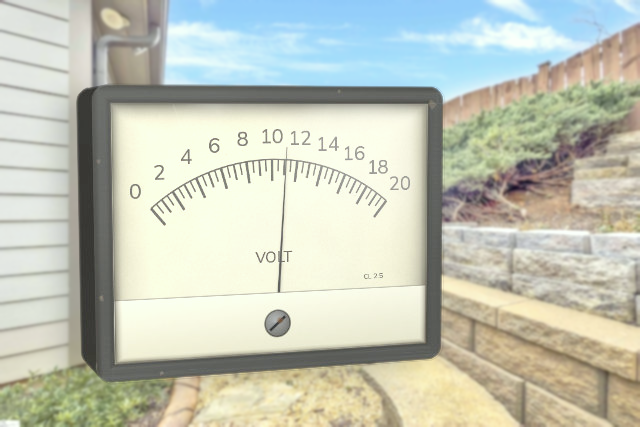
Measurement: 11 V
